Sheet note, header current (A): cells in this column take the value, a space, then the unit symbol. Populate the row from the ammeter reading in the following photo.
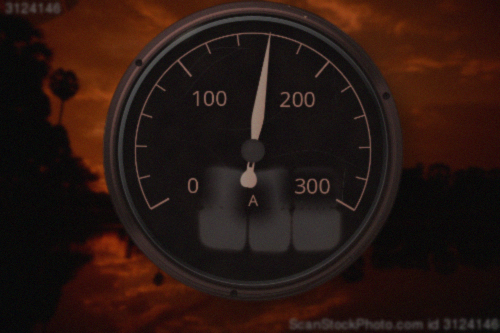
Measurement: 160 A
